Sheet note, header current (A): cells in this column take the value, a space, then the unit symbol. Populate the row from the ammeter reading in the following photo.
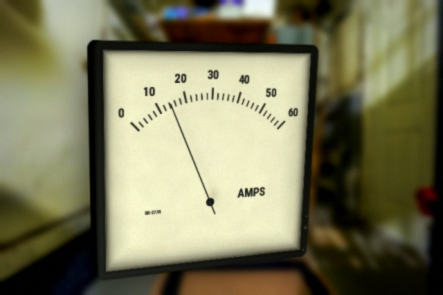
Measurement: 14 A
